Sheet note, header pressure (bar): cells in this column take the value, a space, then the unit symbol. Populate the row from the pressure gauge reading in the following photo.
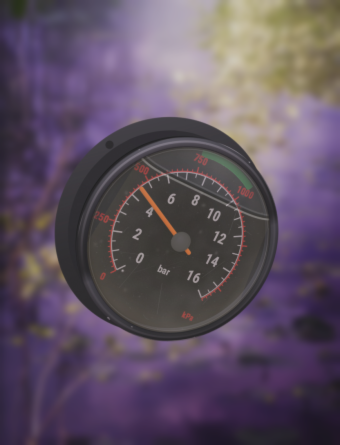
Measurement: 4.5 bar
